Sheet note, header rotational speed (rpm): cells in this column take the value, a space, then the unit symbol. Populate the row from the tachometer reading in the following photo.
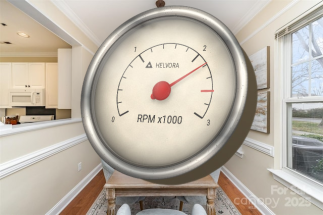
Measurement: 2200 rpm
